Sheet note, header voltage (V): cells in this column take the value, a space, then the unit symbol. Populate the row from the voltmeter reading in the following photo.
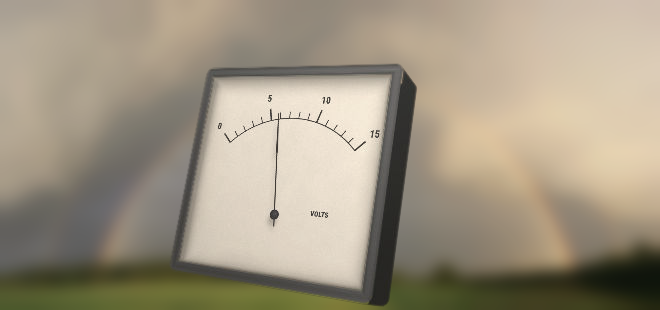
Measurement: 6 V
